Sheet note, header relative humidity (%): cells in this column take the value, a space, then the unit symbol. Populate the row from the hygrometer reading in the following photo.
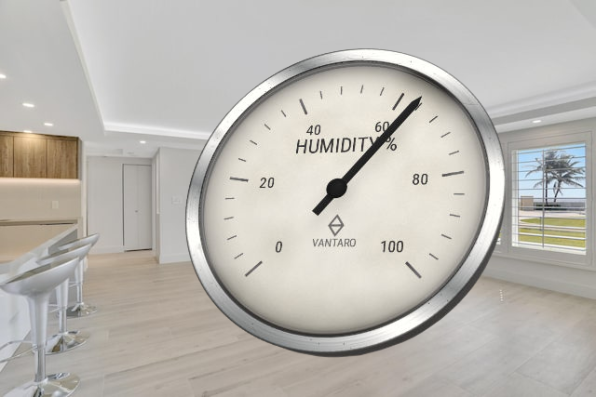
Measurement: 64 %
